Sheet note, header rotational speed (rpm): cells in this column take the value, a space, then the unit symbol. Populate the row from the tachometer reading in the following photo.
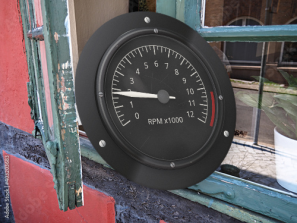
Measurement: 1750 rpm
